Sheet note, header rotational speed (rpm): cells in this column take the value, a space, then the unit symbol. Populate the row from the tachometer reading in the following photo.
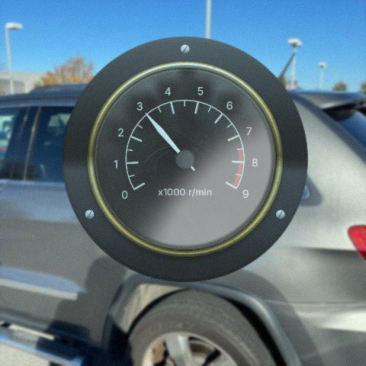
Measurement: 3000 rpm
